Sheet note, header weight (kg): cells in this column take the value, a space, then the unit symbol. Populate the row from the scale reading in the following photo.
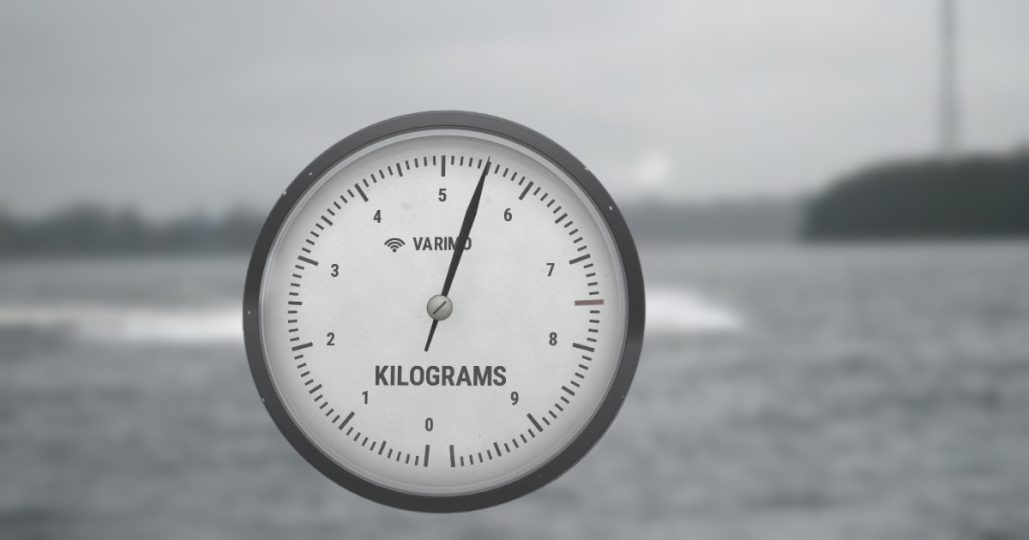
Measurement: 5.5 kg
